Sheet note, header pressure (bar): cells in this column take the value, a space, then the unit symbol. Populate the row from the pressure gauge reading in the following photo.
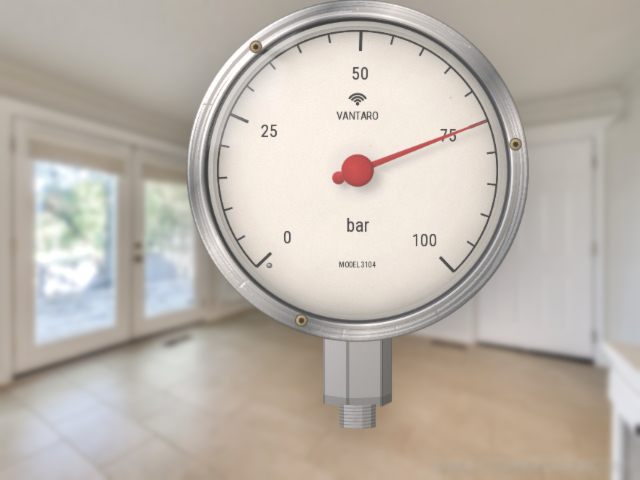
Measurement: 75 bar
